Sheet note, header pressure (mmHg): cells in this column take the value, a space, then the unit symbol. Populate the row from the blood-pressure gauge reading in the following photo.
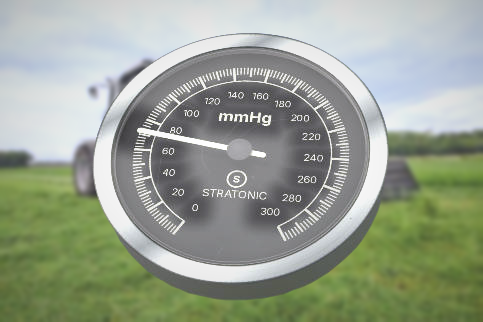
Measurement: 70 mmHg
